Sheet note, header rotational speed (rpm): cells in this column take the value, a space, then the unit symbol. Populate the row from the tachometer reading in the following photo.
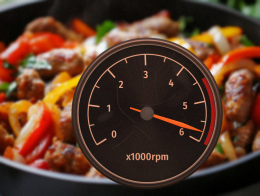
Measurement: 5750 rpm
